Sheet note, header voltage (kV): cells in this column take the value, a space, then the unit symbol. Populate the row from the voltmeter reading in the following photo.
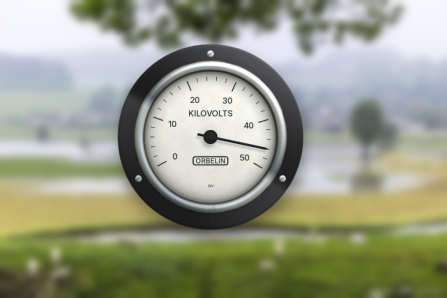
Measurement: 46 kV
